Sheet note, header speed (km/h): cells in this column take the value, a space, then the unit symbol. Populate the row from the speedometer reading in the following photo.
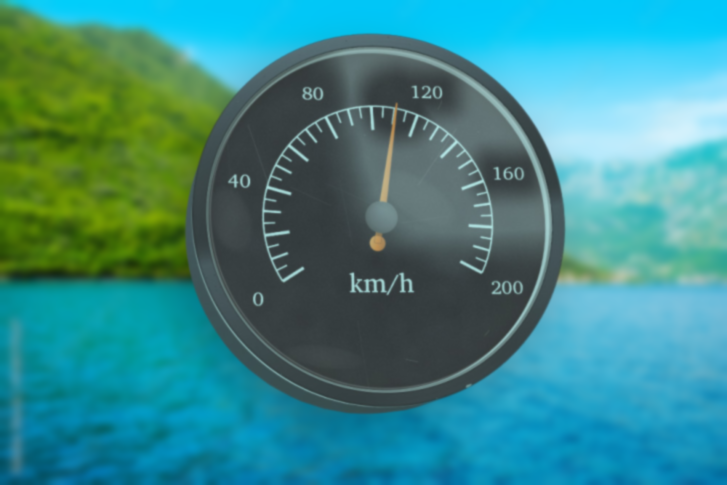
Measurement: 110 km/h
